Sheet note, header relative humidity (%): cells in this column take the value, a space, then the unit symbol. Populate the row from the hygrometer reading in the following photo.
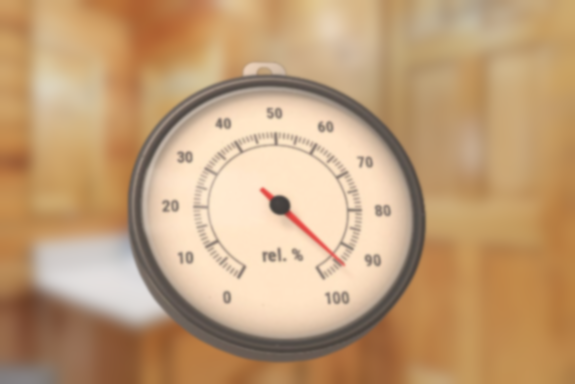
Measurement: 95 %
